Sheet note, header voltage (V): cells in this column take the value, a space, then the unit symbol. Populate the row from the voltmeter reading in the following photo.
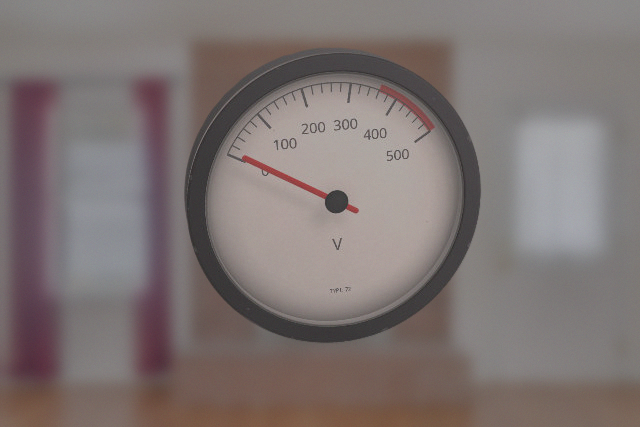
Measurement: 10 V
